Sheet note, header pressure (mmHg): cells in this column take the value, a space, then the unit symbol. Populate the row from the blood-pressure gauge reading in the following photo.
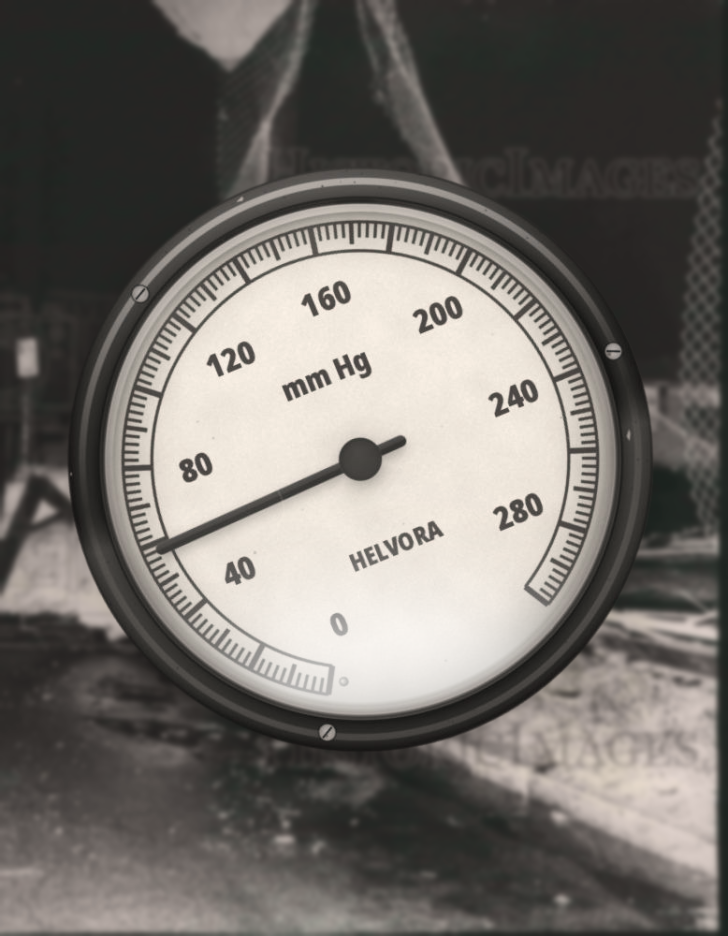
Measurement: 58 mmHg
